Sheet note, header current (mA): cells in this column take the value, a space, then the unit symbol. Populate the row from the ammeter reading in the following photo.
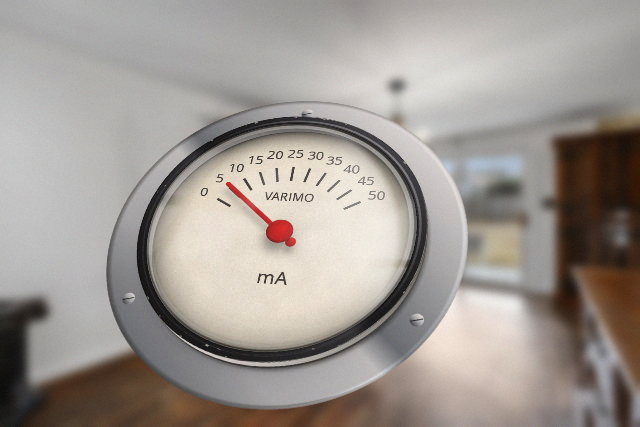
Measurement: 5 mA
